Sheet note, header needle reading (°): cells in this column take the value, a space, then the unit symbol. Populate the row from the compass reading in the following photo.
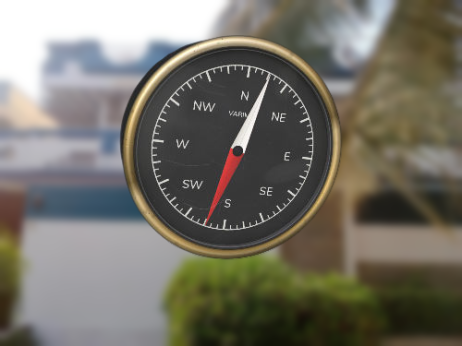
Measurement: 195 °
